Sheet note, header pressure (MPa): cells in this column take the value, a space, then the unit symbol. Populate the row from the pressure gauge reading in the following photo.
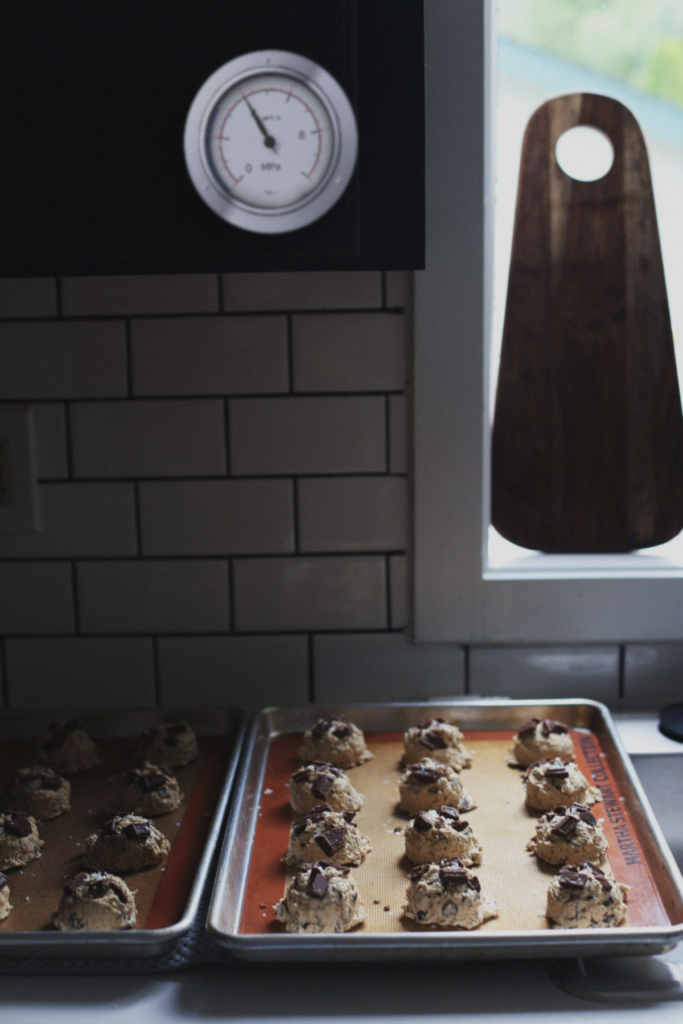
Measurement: 4 MPa
